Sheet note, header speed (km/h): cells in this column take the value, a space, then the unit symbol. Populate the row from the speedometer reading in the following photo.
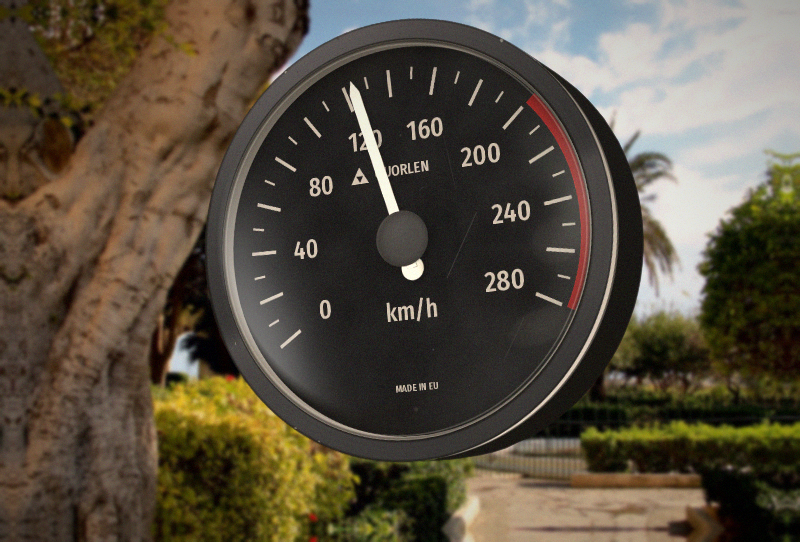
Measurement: 125 km/h
